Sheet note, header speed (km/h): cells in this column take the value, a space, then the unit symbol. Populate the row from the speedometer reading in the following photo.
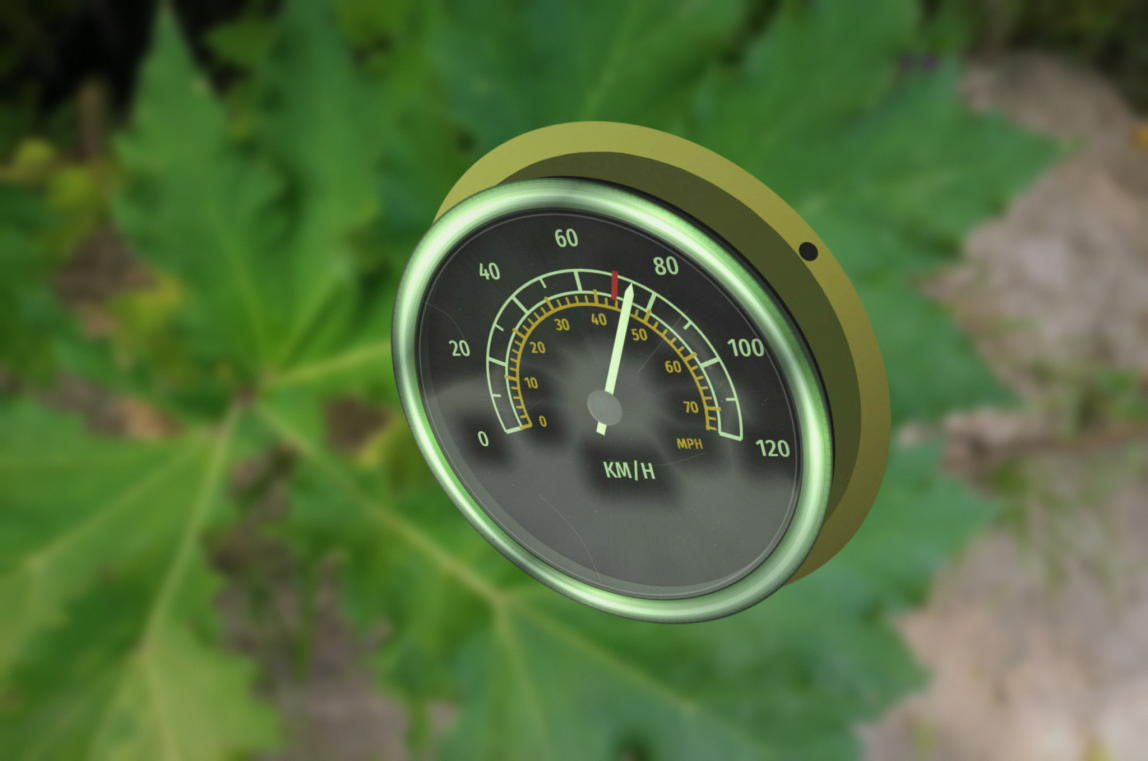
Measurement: 75 km/h
